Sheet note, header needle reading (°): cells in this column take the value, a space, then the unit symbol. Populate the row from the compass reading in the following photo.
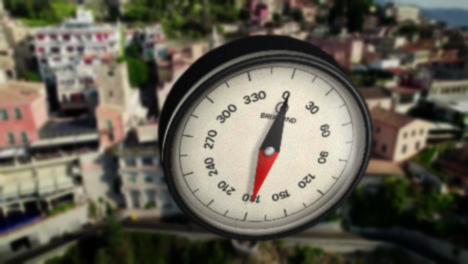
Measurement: 180 °
